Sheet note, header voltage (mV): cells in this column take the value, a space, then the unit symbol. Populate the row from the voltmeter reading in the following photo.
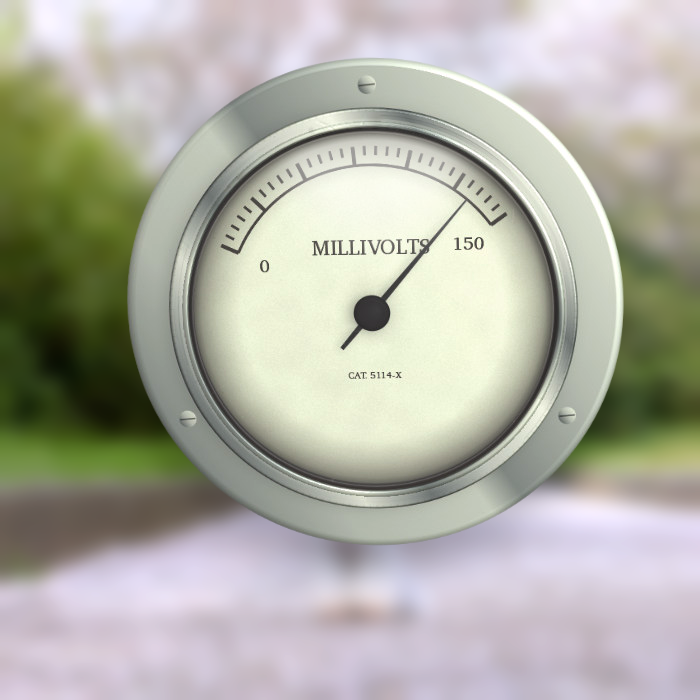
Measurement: 132.5 mV
